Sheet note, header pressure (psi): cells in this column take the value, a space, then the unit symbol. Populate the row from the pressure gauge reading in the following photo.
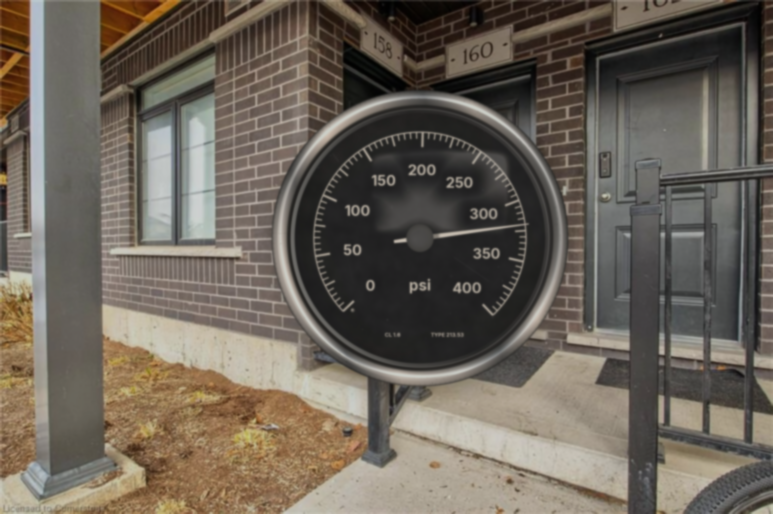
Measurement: 320 psi
